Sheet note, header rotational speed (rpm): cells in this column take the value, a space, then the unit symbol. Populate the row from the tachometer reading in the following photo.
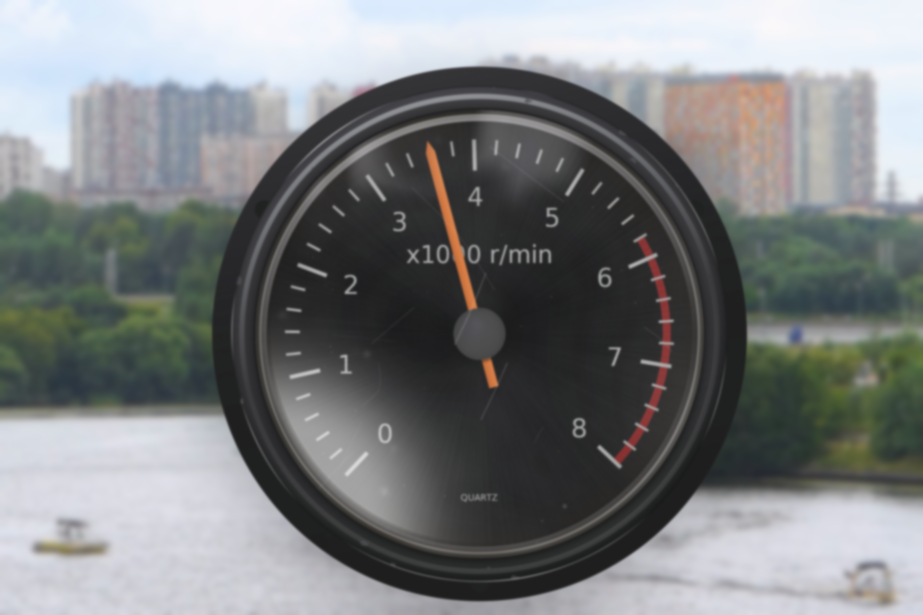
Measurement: 3600 rpm
